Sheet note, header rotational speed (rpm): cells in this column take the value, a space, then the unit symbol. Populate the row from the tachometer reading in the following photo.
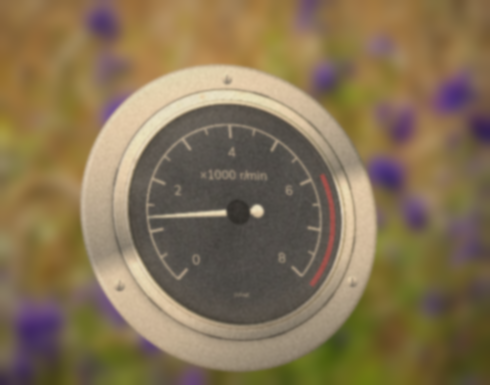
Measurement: 1250 rpm
